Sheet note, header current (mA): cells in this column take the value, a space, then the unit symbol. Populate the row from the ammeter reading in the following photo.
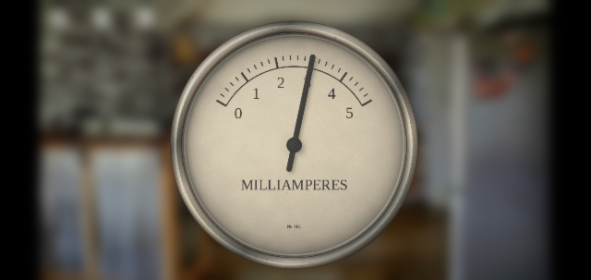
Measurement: 3 mA
